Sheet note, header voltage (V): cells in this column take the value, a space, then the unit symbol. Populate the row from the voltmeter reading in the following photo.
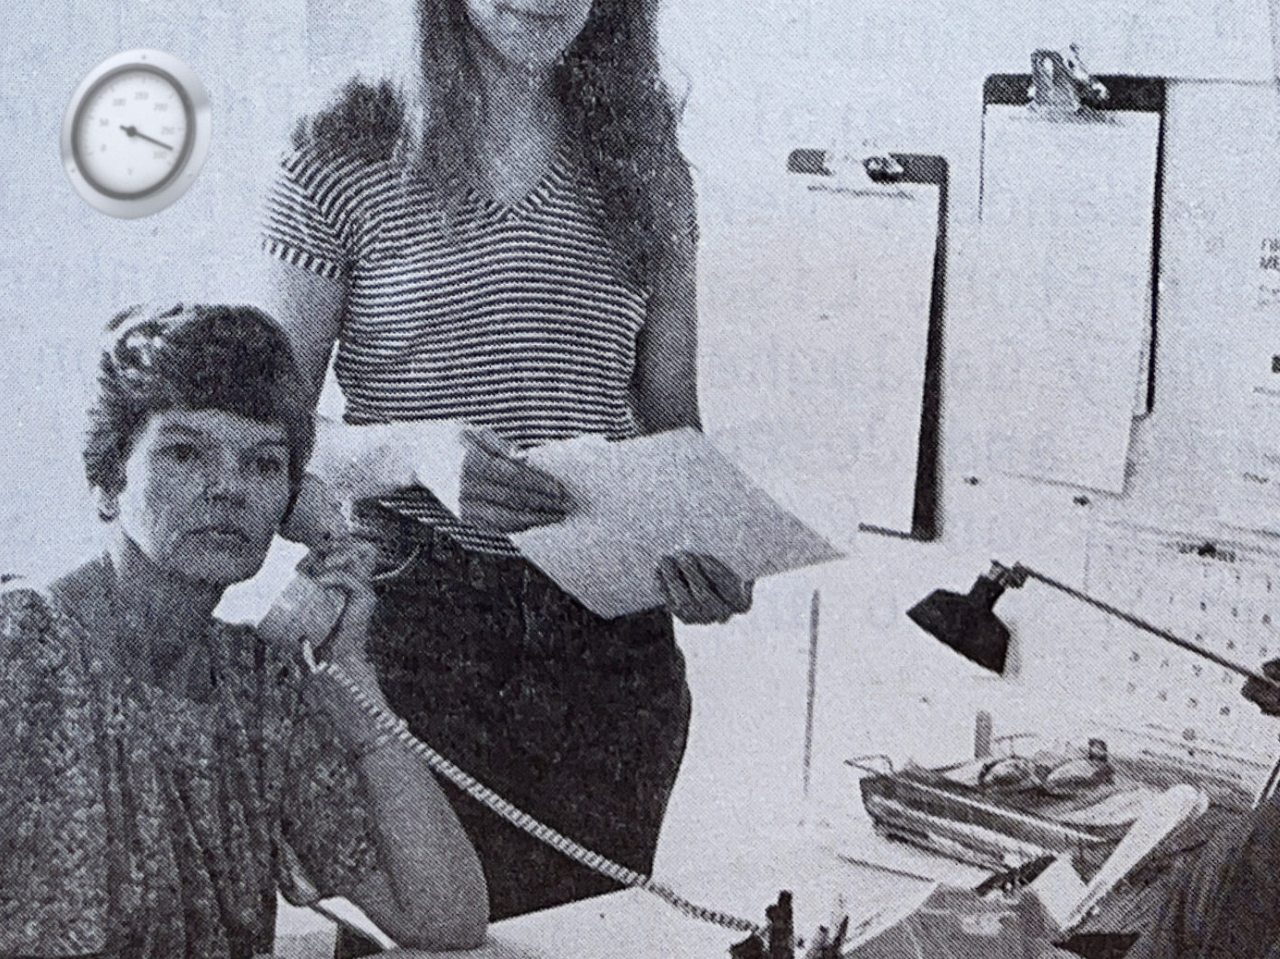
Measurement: 280 V
